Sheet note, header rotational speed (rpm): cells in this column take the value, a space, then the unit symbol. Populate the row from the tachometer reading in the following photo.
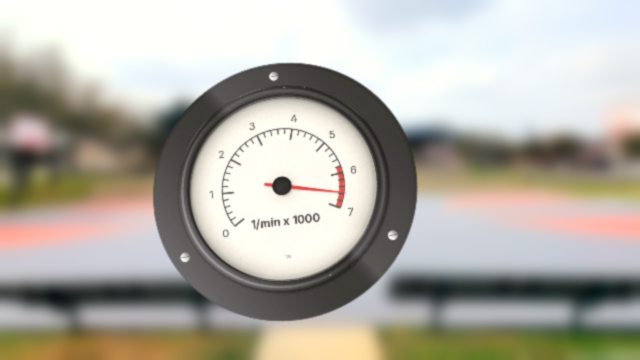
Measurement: 6600 rpm
